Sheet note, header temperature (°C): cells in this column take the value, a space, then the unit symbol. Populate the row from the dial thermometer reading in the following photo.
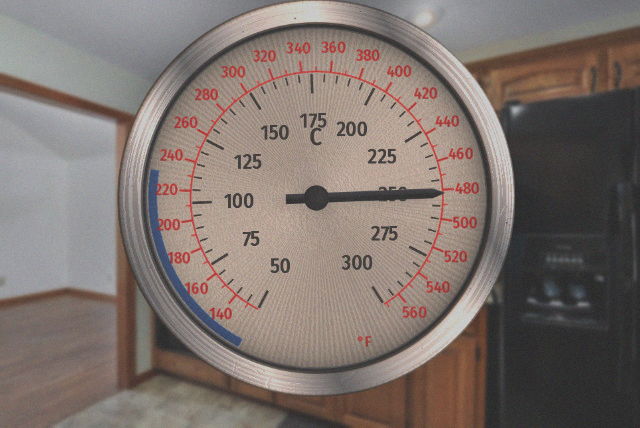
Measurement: 250 °C
